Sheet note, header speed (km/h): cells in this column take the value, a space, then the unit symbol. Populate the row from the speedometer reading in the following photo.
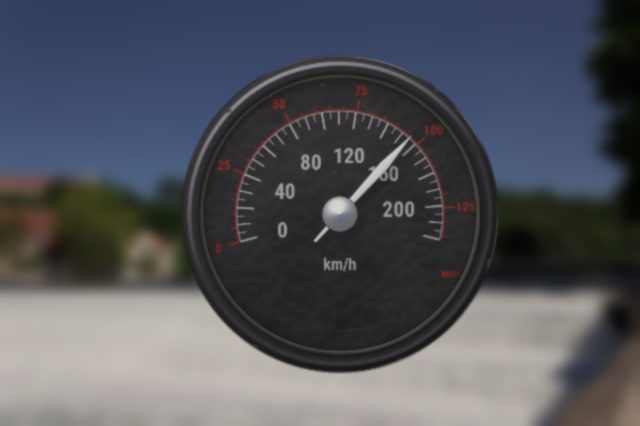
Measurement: 155 km/h
